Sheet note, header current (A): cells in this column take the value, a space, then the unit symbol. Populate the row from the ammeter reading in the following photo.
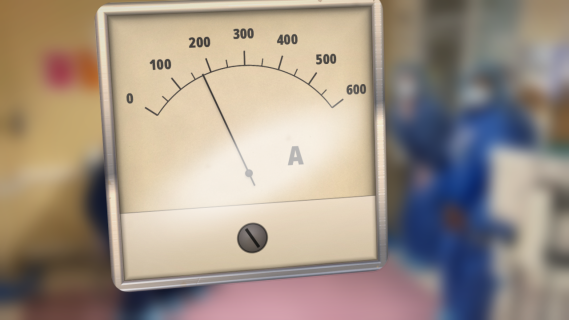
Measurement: 175 A
